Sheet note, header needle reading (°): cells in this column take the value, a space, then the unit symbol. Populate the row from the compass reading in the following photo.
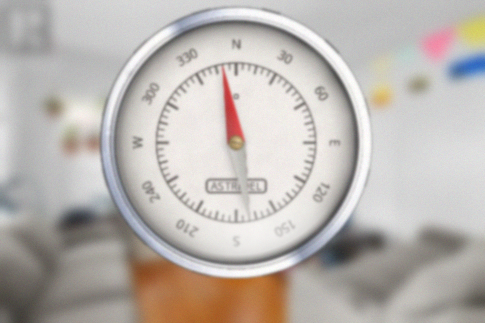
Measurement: 350 °
